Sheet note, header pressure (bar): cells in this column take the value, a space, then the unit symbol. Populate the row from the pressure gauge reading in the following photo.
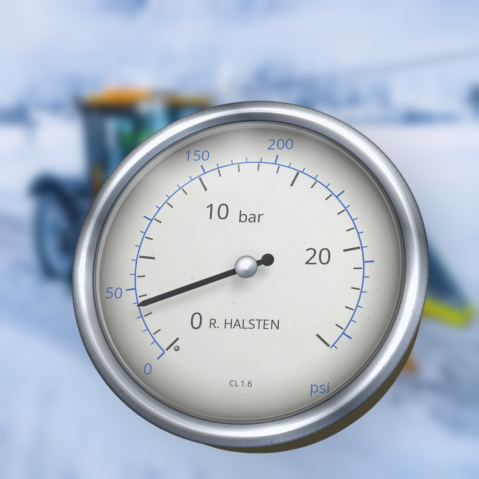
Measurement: 2.5 bar
